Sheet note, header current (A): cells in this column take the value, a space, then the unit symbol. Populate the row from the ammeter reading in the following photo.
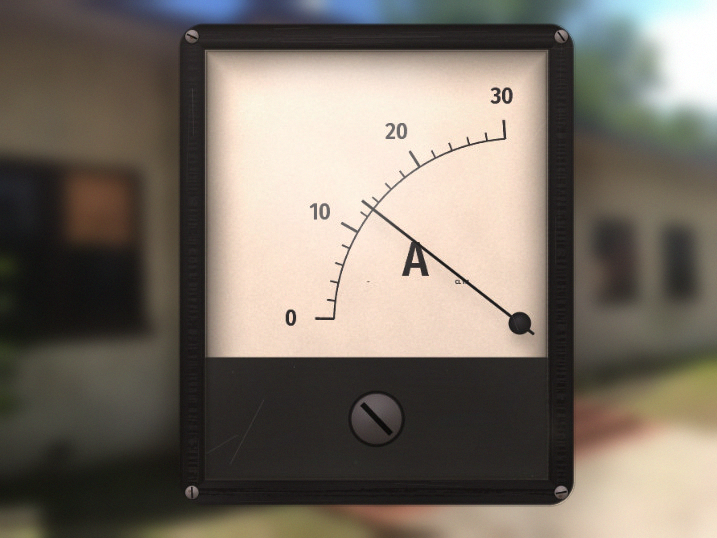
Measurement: 13 A
